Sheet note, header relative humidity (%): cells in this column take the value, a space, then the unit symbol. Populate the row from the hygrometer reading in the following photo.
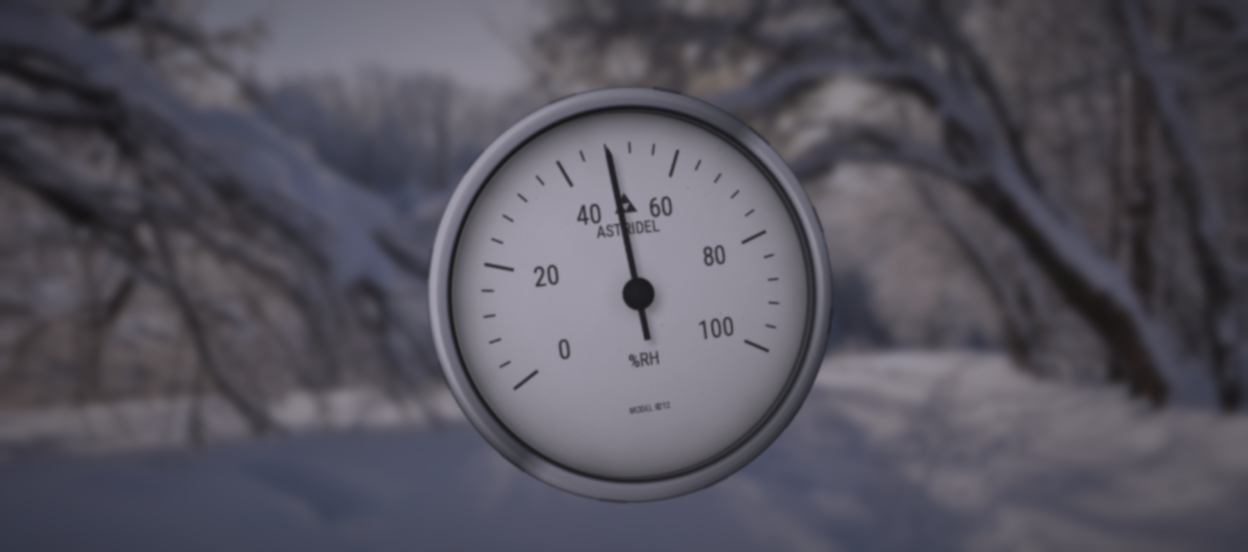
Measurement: 48 %
